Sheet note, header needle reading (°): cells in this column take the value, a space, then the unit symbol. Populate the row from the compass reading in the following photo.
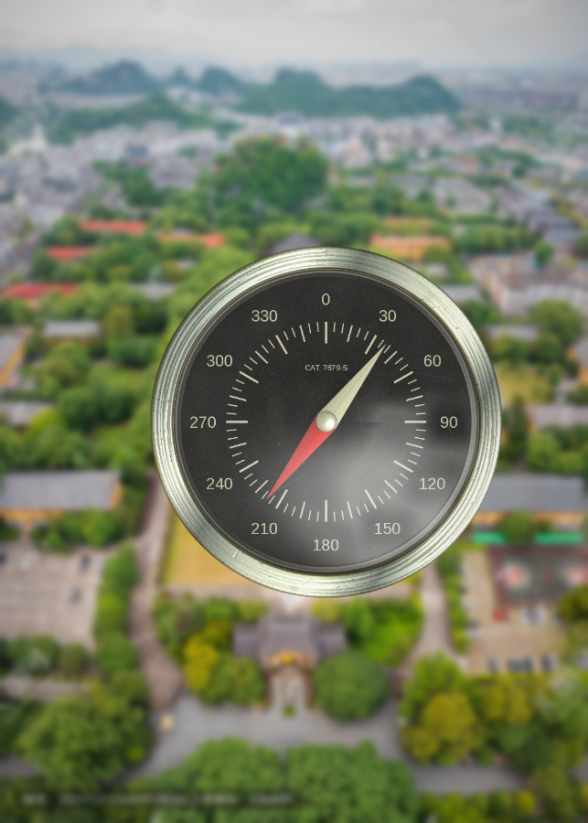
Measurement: 217.5 °
